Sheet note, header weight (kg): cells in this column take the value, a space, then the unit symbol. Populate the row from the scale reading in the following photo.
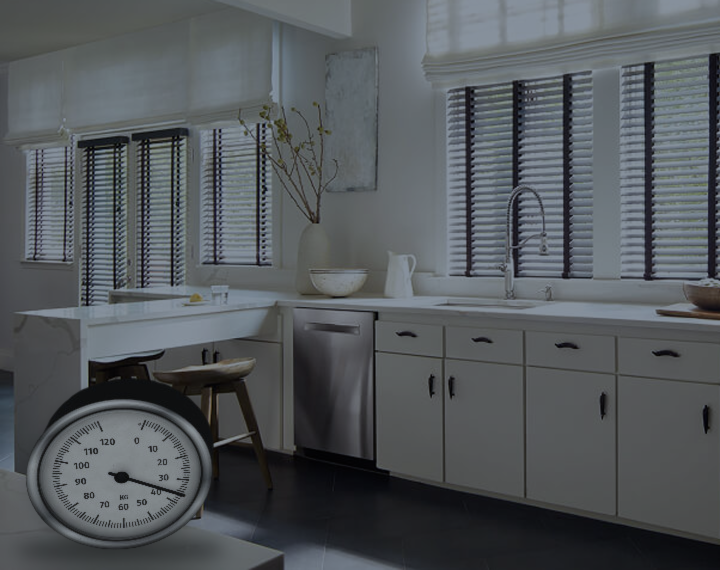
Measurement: 35 kg
